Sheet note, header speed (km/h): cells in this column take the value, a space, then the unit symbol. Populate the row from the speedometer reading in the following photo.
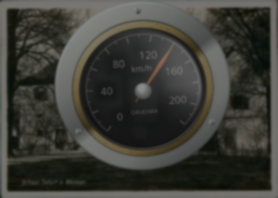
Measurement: 140 km/h
